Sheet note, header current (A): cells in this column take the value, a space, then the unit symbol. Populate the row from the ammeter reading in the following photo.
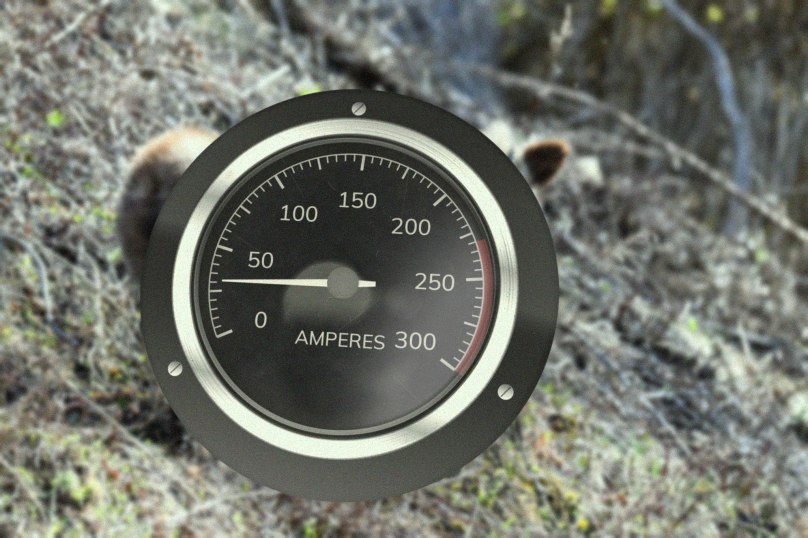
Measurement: 30 A
